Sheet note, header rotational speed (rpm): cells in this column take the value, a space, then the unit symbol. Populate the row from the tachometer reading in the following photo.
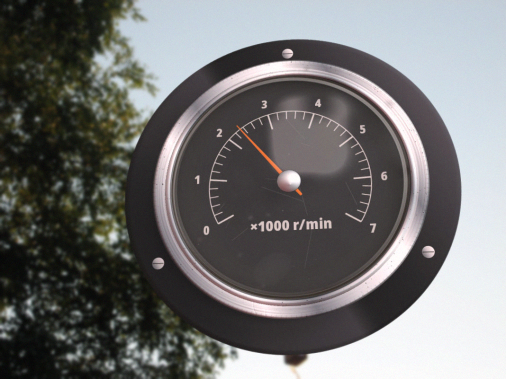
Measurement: 2300 rpm
